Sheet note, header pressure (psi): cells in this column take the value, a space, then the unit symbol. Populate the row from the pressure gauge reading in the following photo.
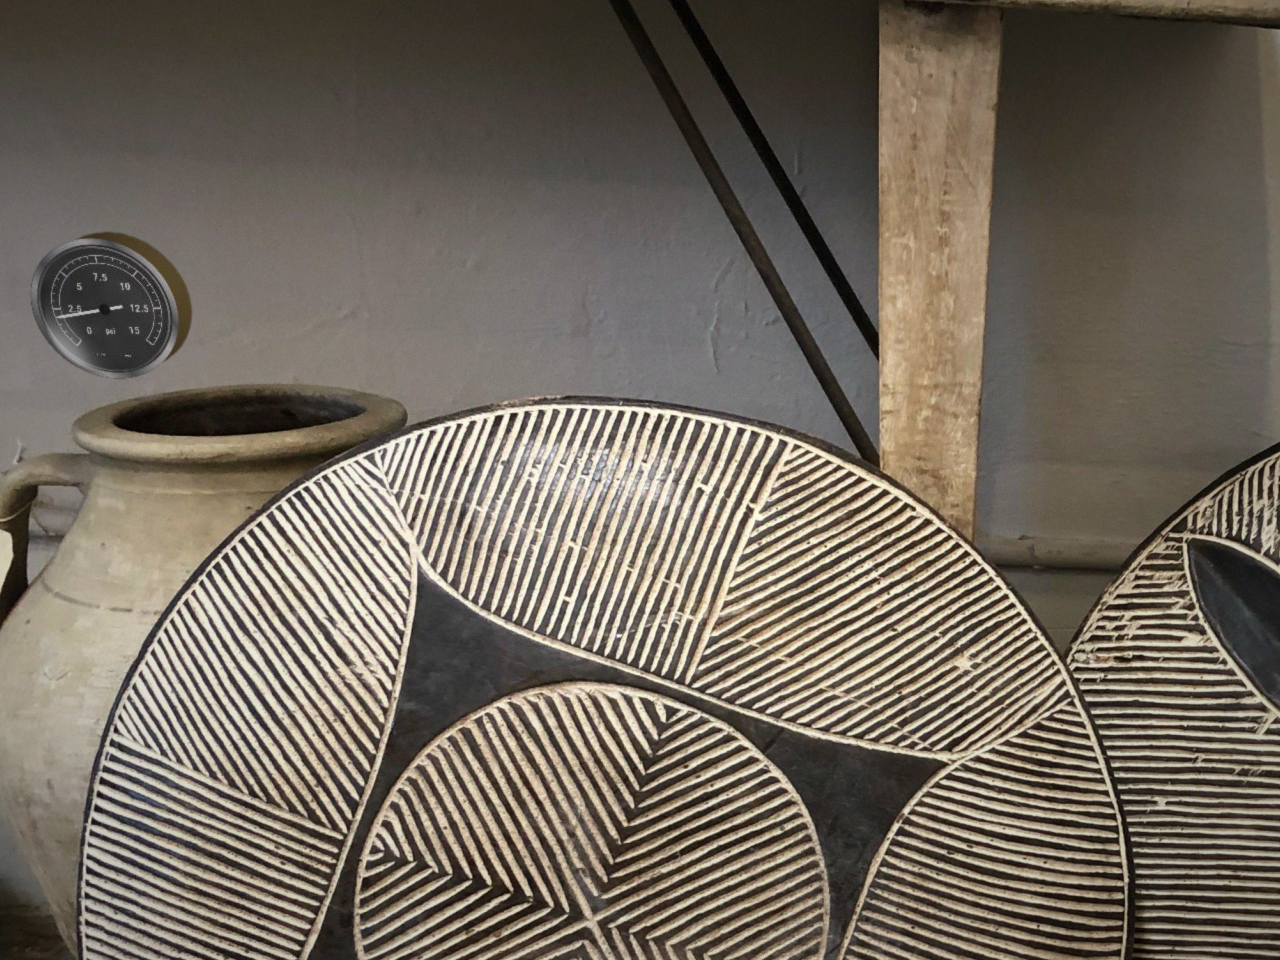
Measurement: 2 psi
